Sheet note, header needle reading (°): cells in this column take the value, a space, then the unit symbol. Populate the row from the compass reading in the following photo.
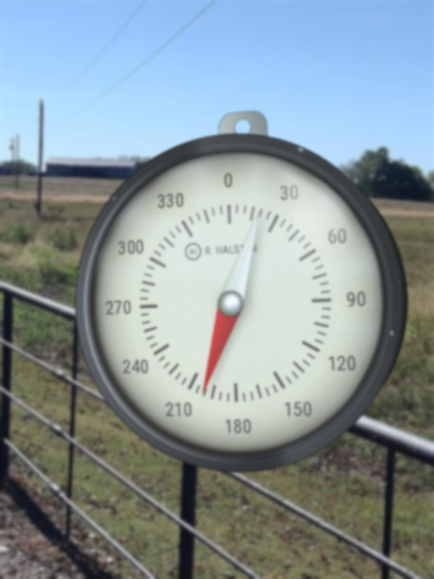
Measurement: 200 °
